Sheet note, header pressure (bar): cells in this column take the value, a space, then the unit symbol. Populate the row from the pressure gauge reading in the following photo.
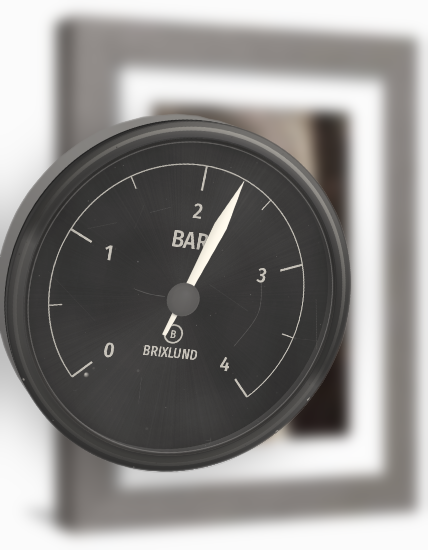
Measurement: 2.25 bar
